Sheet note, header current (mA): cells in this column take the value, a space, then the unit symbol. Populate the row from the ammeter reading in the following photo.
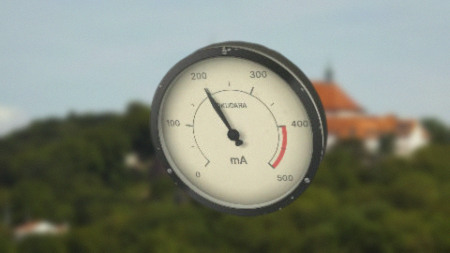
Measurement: 200 mA
